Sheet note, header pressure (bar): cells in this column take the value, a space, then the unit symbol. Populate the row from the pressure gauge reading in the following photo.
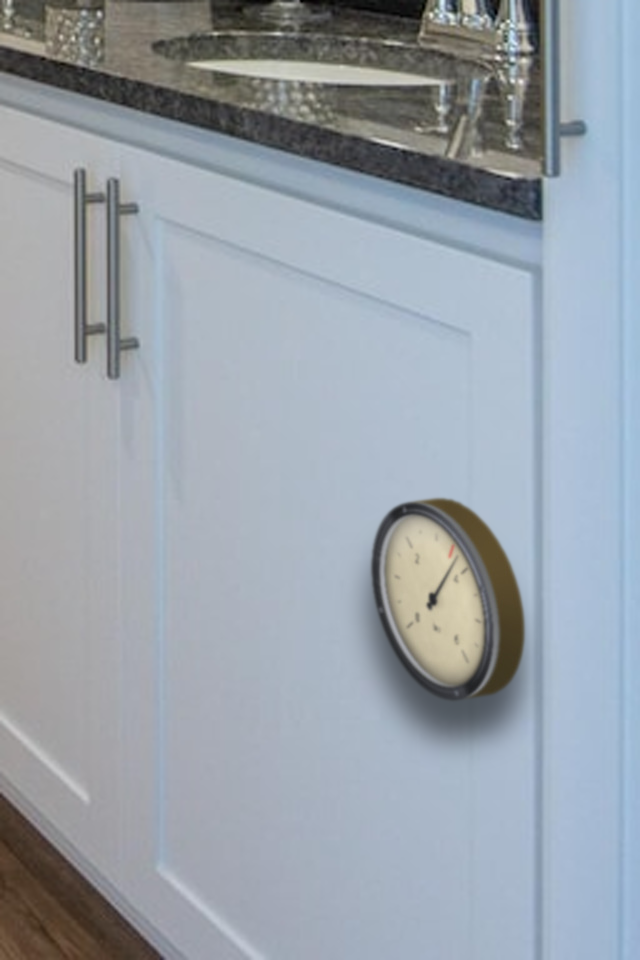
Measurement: 3.75 bar
